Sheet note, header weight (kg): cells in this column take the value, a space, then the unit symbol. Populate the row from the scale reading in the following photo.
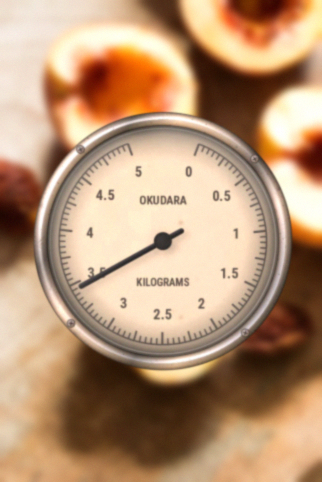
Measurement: 3.45 kg
